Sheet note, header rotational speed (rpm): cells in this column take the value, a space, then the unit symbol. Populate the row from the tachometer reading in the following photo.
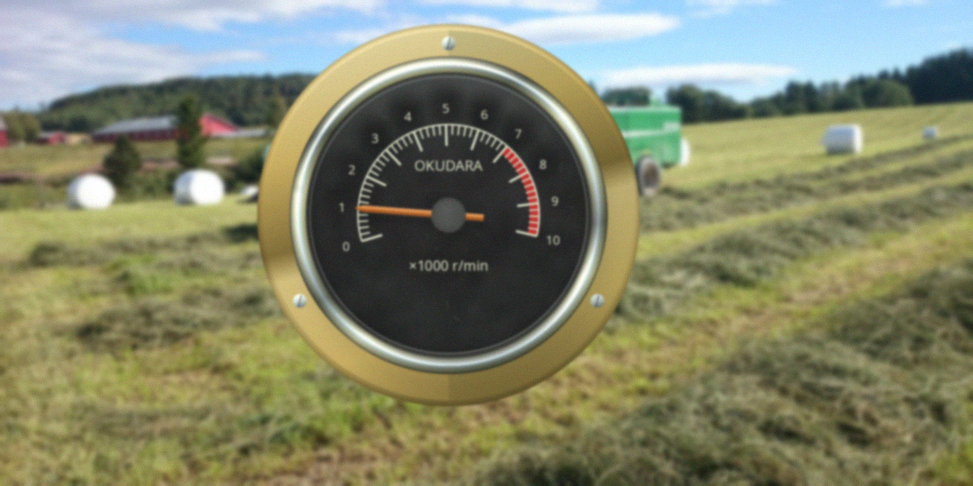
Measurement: 1000 rpm
